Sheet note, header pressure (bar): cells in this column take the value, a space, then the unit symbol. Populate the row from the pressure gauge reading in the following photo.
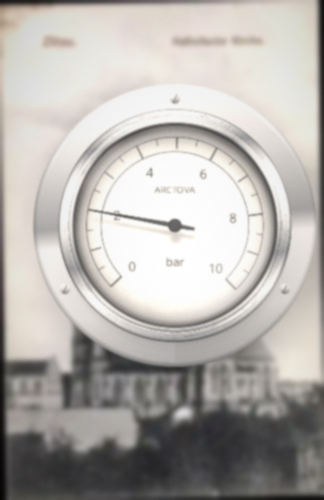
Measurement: 2 bar
